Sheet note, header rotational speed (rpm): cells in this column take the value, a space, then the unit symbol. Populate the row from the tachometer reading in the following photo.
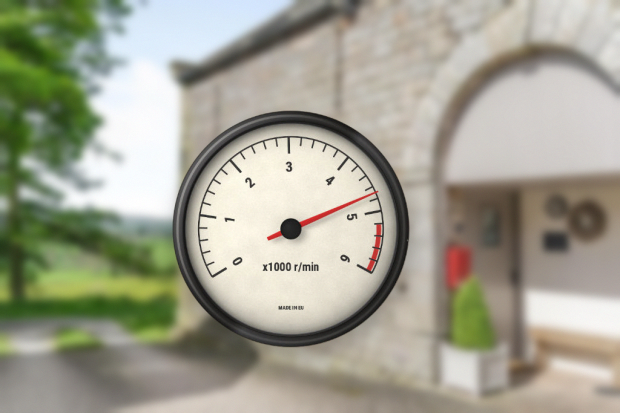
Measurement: 4700 rpm
